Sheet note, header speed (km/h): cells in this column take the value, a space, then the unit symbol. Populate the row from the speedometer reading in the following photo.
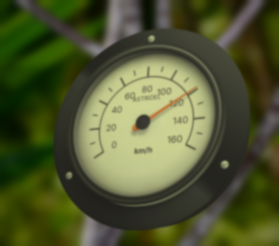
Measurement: 120 km/h
